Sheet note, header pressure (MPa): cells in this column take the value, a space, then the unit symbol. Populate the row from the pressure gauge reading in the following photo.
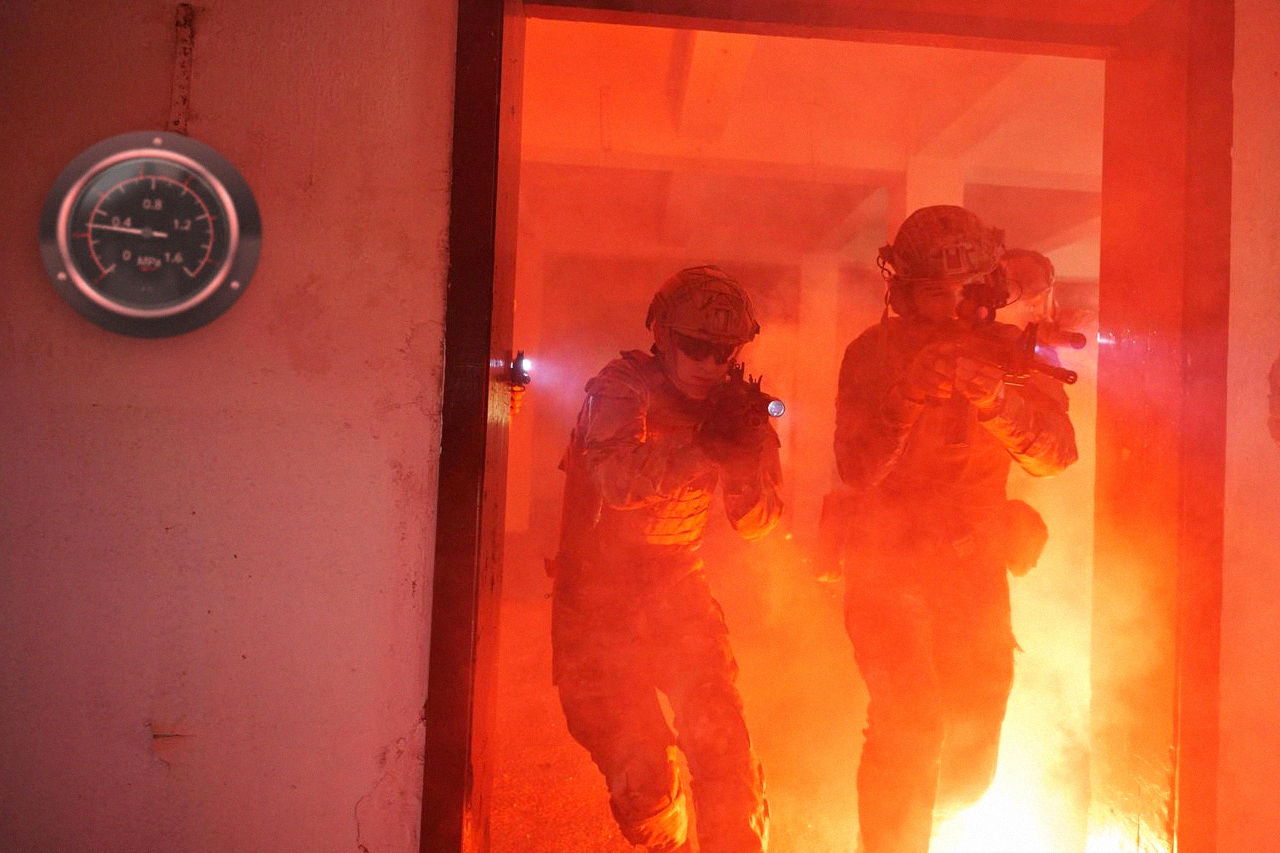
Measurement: 0.3 MPa
